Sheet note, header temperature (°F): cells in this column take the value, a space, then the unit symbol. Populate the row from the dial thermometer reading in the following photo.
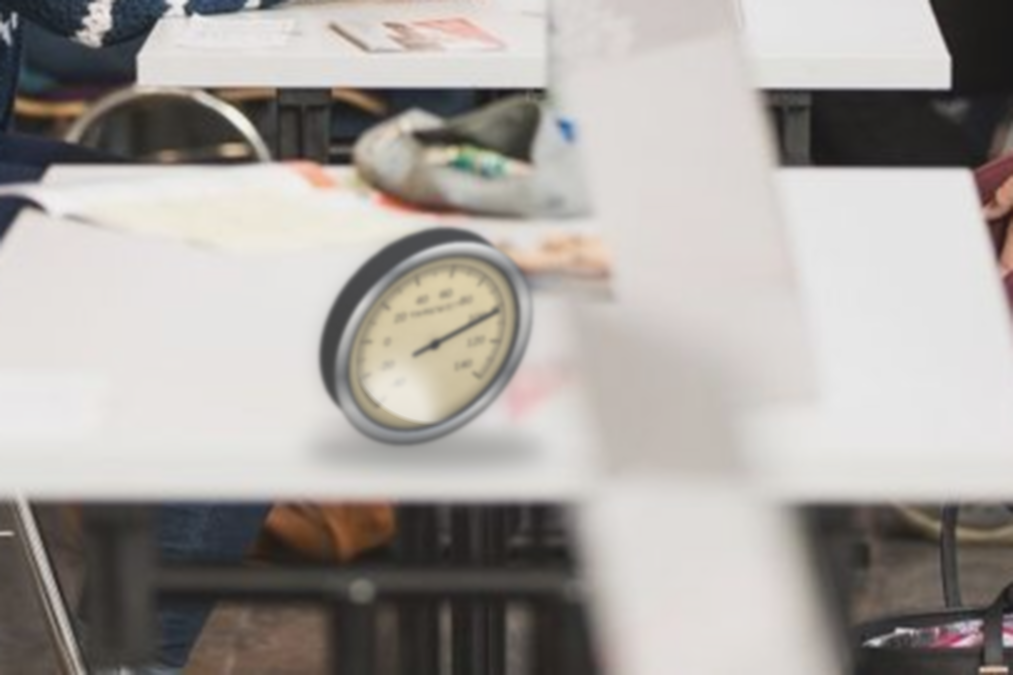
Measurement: 100 °F
